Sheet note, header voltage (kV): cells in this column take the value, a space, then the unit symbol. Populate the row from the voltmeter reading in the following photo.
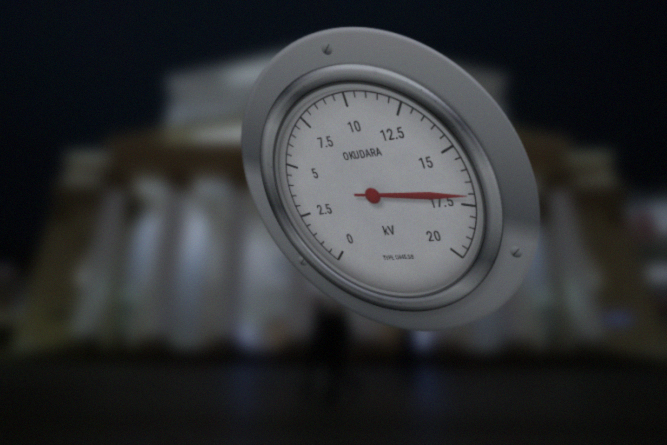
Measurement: 17 kV
